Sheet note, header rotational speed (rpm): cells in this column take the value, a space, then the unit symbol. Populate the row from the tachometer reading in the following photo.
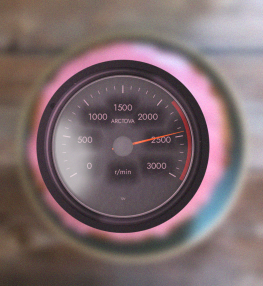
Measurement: 2450 rpm
